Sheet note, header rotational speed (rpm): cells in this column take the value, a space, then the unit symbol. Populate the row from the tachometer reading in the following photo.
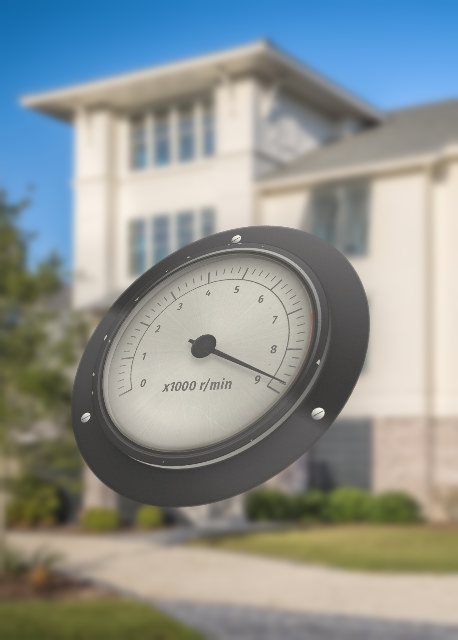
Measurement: 8800 rpm
